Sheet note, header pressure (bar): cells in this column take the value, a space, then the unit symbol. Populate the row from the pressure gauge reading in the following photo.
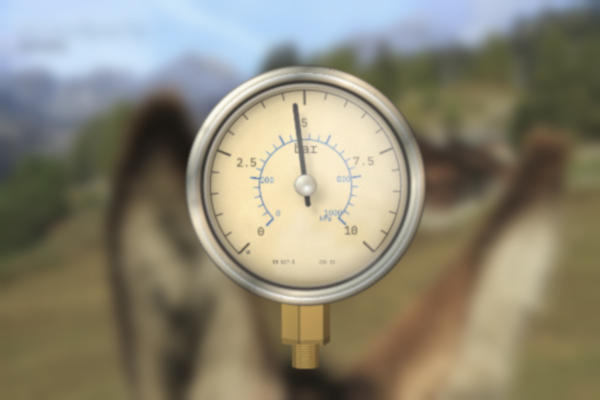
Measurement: 4.75 bar
